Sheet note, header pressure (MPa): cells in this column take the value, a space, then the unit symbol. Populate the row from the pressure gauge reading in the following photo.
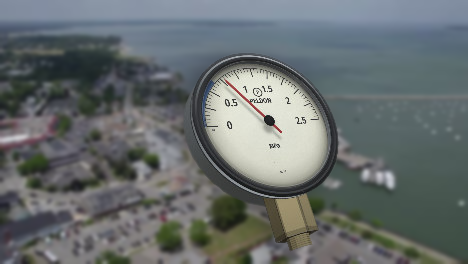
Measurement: 0.75 MPa
